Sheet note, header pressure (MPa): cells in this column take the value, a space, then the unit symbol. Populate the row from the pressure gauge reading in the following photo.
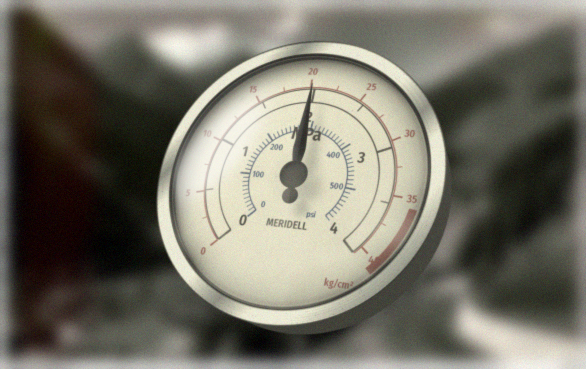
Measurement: 2 MPa
